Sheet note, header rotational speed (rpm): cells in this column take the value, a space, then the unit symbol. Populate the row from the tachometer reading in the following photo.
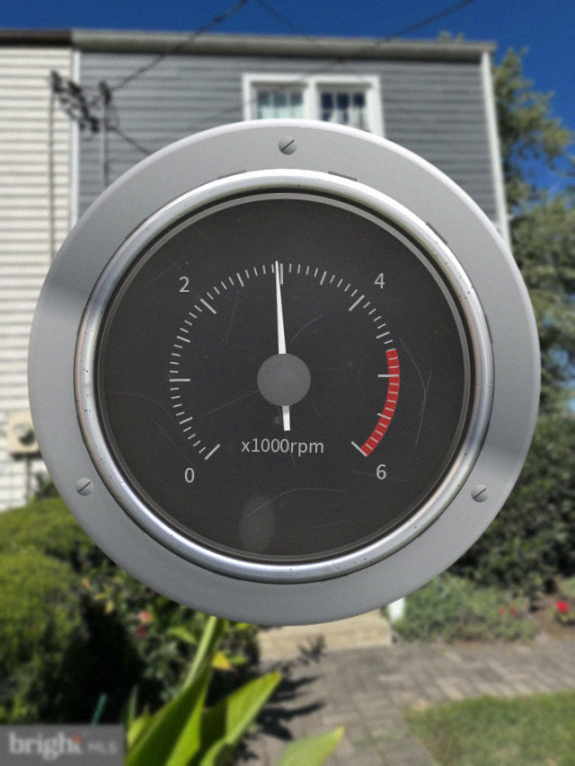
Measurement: 2950 rpm
